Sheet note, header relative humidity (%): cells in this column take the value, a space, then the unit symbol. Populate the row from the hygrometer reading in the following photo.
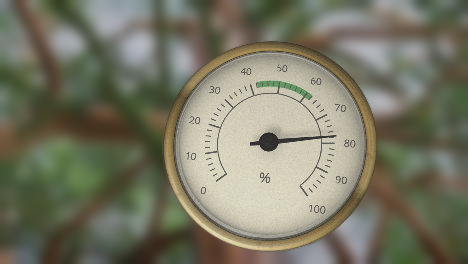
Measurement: 78 %
